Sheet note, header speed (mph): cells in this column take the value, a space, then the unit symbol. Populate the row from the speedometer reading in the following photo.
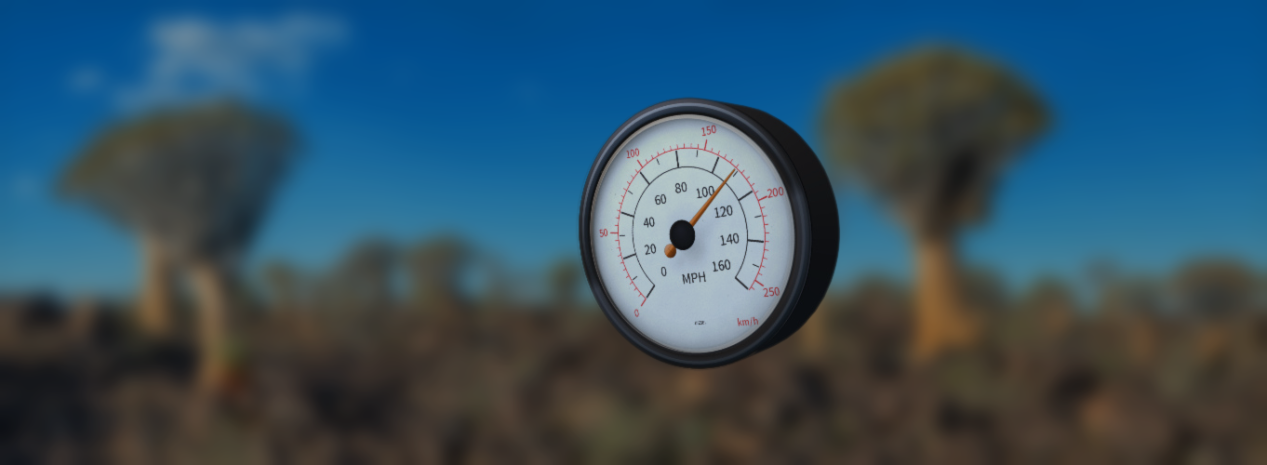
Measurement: 110 mph
